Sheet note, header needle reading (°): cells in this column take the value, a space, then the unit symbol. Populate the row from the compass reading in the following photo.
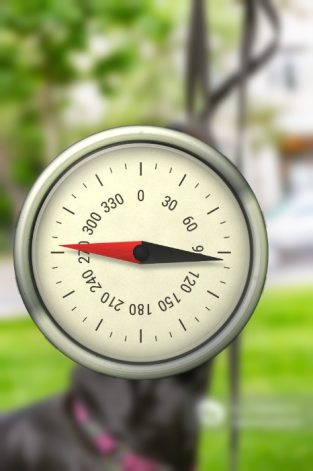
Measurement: 275 °
